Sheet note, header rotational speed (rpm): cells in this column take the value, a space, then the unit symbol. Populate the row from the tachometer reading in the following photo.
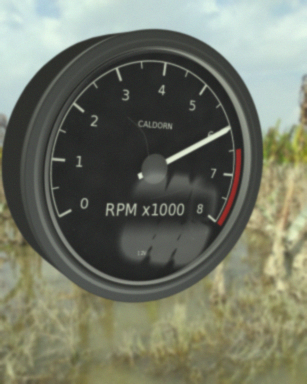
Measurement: 6000 rpm
